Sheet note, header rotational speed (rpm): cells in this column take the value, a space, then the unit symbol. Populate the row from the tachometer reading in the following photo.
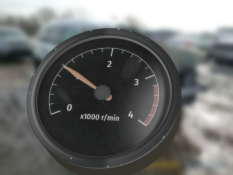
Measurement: 1000 rpm
